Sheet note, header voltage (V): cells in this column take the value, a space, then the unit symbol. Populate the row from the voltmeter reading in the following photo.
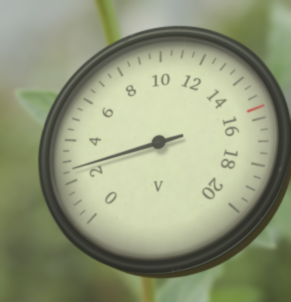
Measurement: 2.5 V
